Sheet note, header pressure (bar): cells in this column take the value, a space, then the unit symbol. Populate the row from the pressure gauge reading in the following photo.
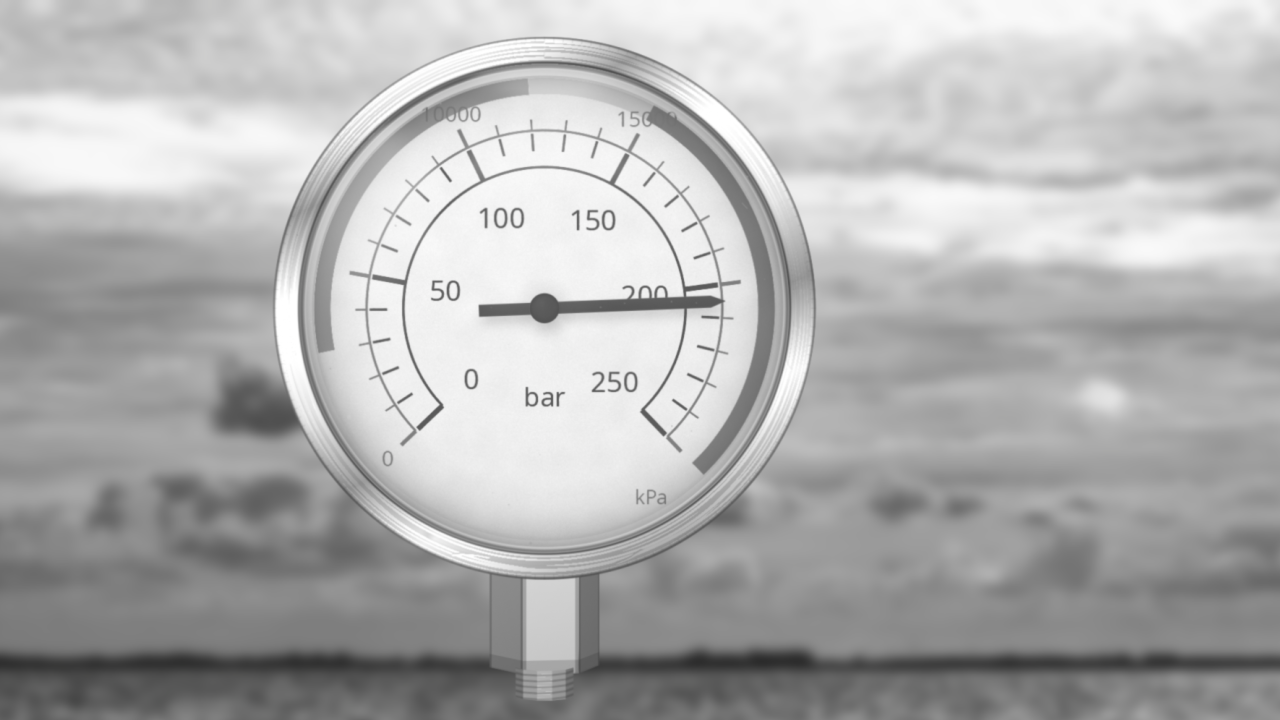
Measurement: 205 bar
